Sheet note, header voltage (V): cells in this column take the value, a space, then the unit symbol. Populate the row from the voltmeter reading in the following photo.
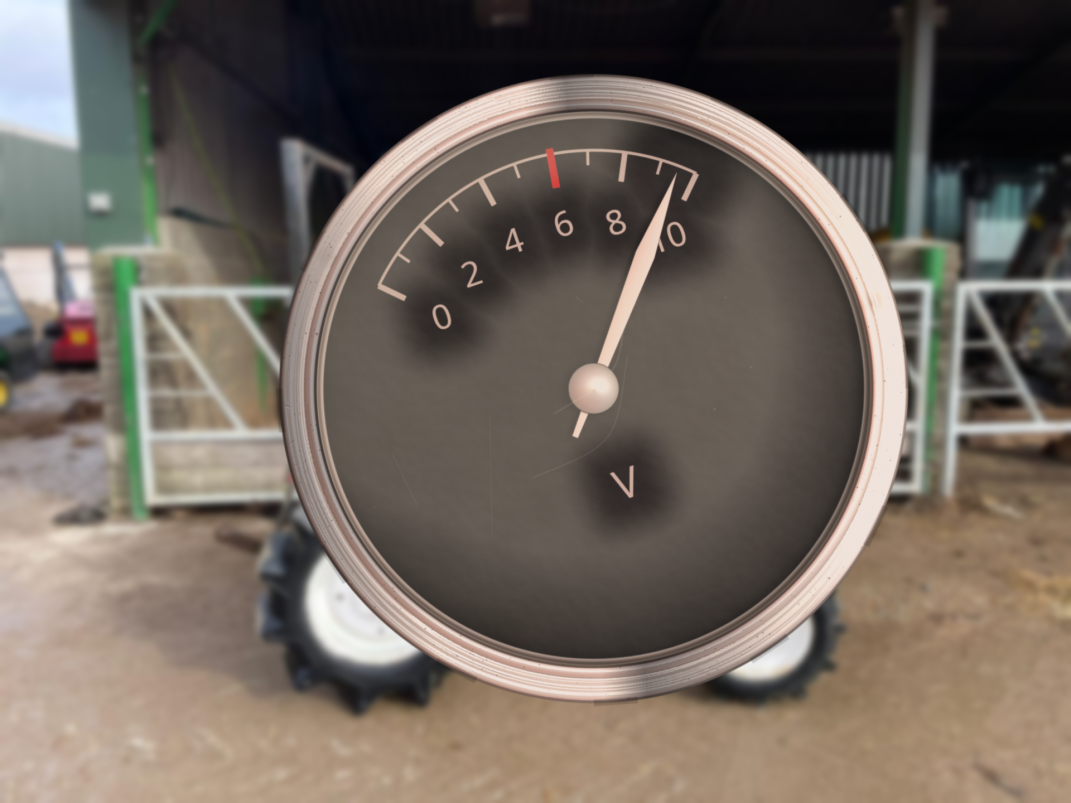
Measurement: 9.5 V
